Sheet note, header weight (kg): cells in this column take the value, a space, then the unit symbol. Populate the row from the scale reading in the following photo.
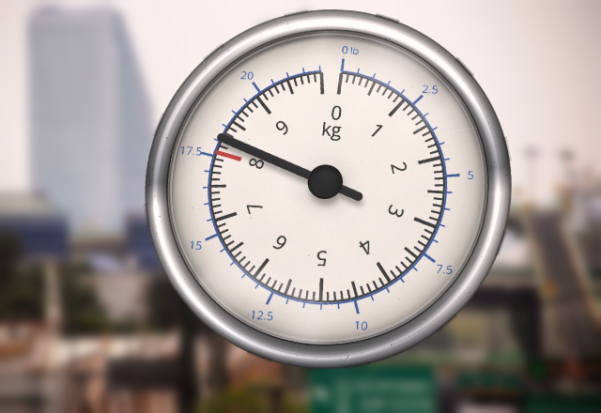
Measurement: 8.2 kg
